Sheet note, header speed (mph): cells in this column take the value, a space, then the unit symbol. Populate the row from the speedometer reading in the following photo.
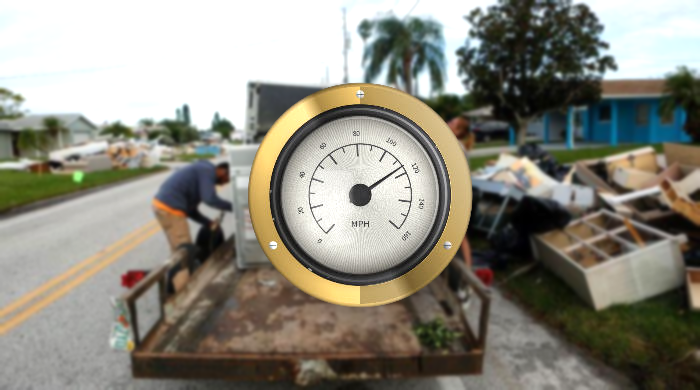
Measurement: 115 mph
